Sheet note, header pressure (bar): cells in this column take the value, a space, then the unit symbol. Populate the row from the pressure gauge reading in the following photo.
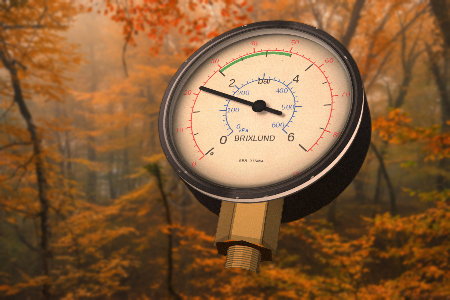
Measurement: 1.5 bar
